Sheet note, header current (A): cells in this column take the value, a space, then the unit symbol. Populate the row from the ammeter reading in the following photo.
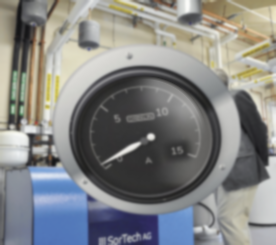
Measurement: 0.5 A
